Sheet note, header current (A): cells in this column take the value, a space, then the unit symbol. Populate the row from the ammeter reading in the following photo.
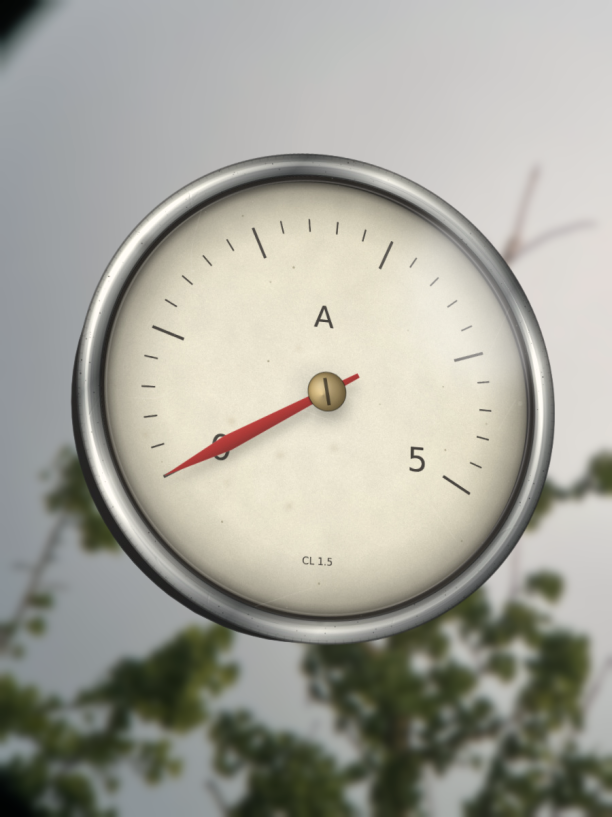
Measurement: 0 A
